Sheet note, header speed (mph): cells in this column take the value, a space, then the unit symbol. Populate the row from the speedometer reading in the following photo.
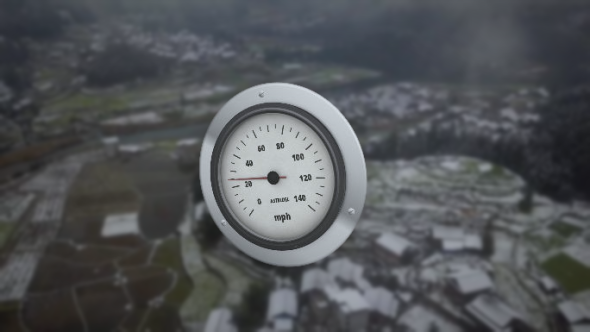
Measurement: 25 mph
